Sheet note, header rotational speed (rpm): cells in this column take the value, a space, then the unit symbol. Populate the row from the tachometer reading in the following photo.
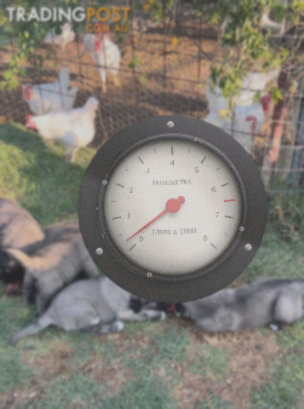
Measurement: 250 rpm
